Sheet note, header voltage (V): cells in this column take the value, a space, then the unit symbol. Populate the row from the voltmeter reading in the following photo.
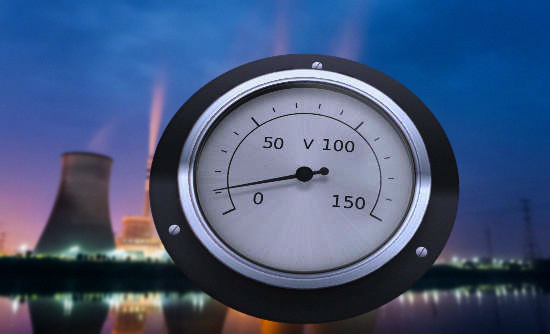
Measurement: 10 V
